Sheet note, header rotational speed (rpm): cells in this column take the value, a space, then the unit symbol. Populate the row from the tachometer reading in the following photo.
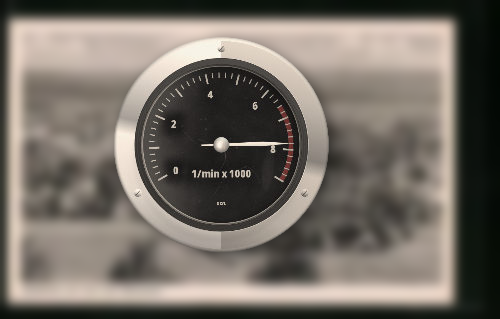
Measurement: 7800 rpm
